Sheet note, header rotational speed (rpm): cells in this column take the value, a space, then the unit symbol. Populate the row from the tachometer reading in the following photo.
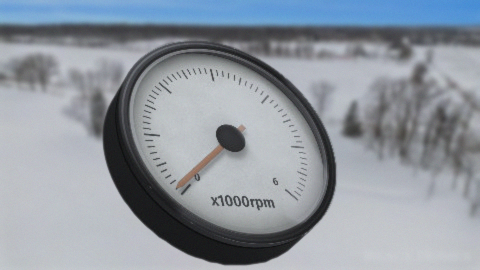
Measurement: 100 rpm
